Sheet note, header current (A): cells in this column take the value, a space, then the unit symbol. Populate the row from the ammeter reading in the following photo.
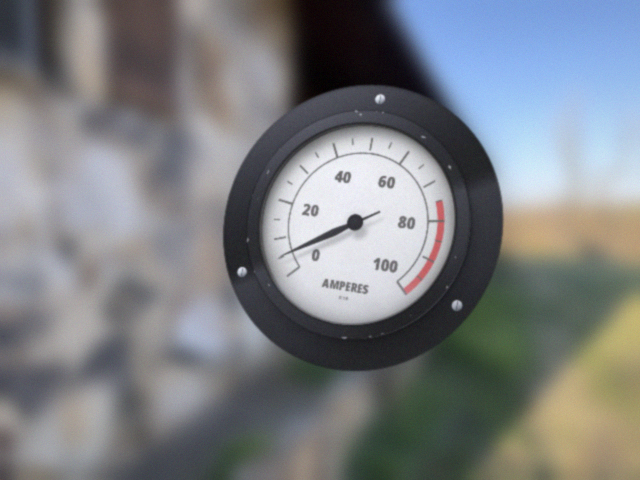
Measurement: 5 A
